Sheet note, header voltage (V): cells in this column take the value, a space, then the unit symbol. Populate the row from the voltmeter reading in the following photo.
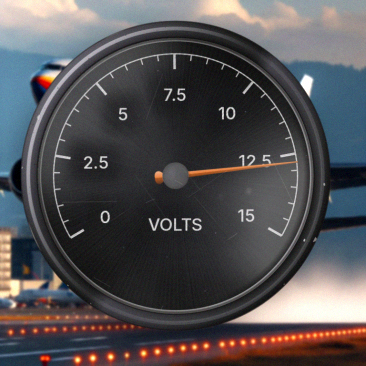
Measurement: 12.75 V
